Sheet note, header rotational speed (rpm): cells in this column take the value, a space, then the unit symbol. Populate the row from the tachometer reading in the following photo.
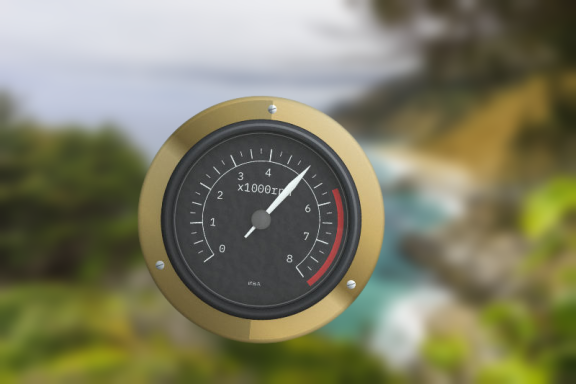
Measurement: 5000 rpm
